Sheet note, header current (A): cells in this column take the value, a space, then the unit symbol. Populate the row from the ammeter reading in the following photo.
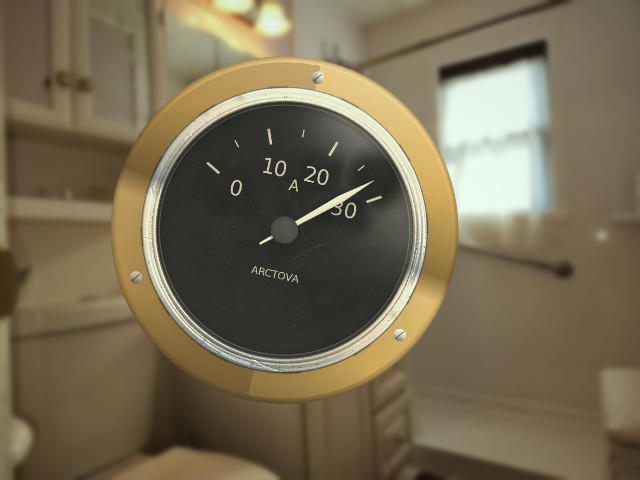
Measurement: 27.5 A
